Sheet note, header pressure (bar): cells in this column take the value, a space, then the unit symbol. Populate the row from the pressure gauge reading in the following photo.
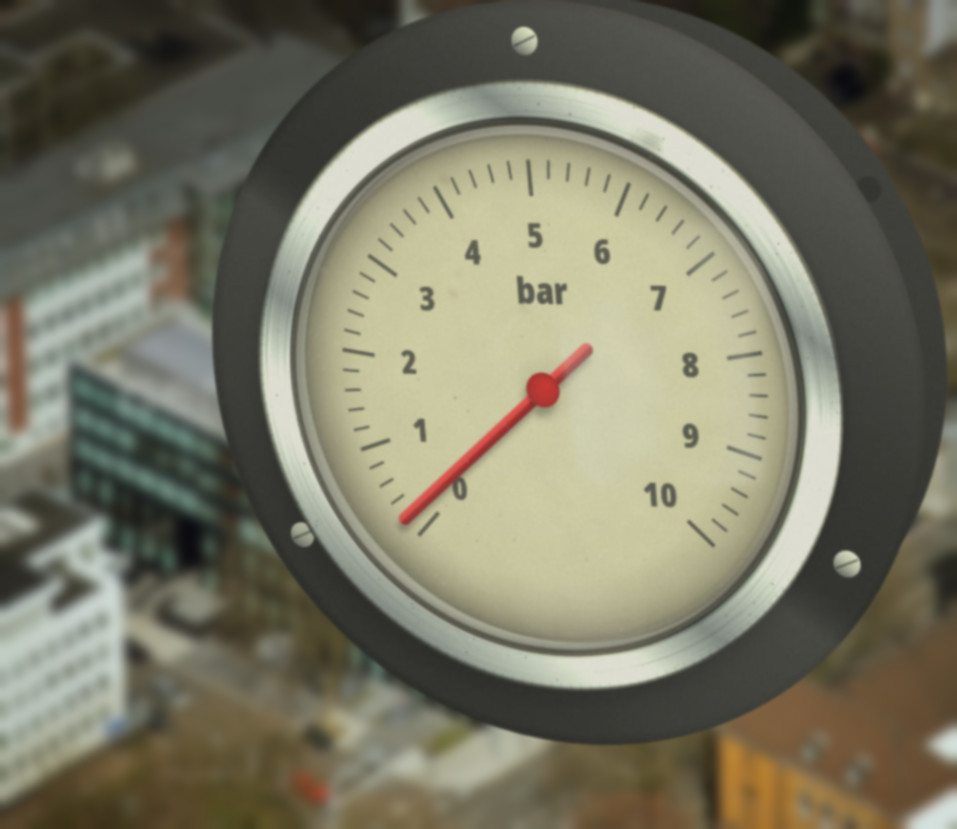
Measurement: 0.2 bar
